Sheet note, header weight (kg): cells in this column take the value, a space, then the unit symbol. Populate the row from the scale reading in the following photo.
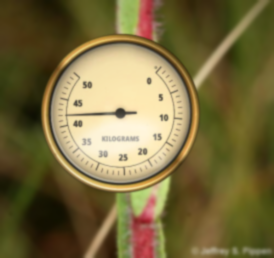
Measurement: 42 kg
